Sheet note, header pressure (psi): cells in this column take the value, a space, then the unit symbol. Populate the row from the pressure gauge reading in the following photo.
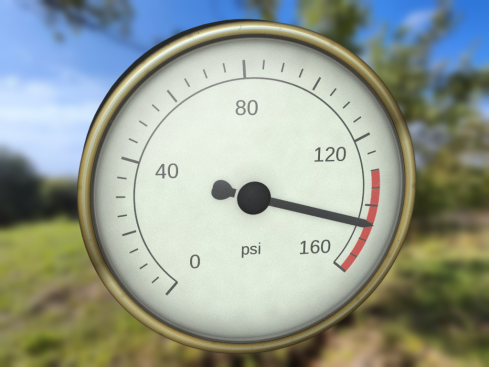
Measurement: 145 psi
